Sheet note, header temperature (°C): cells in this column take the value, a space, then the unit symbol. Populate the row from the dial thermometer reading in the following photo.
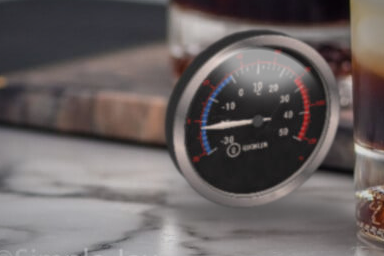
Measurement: -20 °C
